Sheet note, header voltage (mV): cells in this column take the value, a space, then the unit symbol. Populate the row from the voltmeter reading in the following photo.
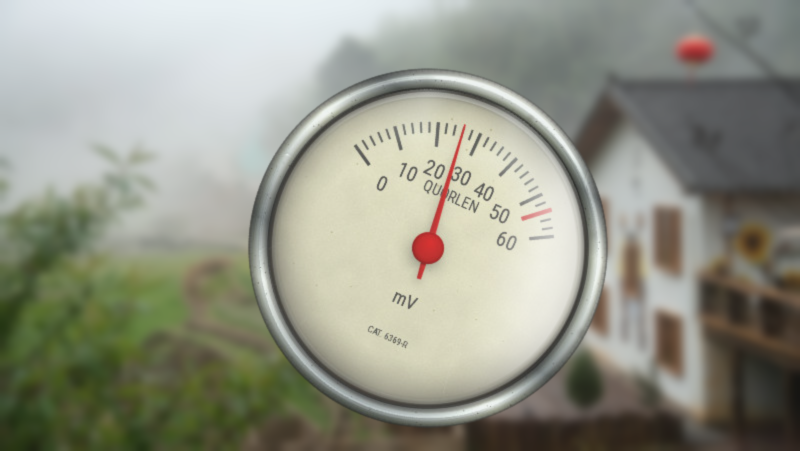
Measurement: 26 mV
